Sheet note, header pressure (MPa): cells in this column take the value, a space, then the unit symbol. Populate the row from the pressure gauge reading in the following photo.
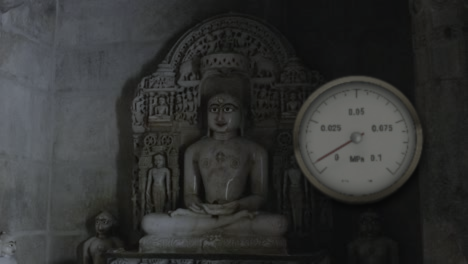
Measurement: 0.005 MPa
